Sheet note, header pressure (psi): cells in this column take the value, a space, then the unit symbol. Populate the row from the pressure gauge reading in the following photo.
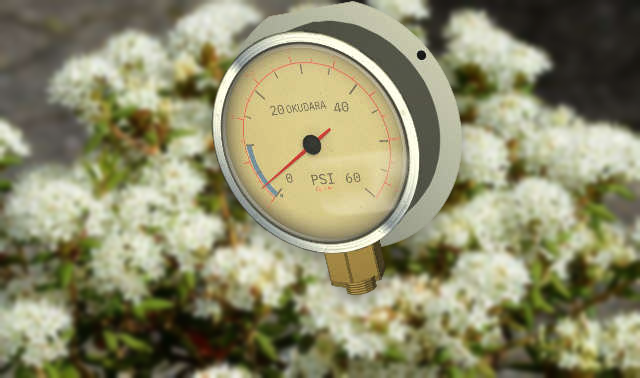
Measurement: 2.5 psi
